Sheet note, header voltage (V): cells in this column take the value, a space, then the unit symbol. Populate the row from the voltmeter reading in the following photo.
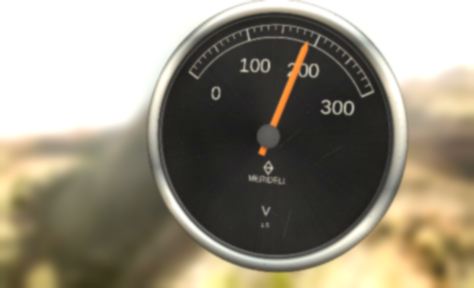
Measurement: 190 V
